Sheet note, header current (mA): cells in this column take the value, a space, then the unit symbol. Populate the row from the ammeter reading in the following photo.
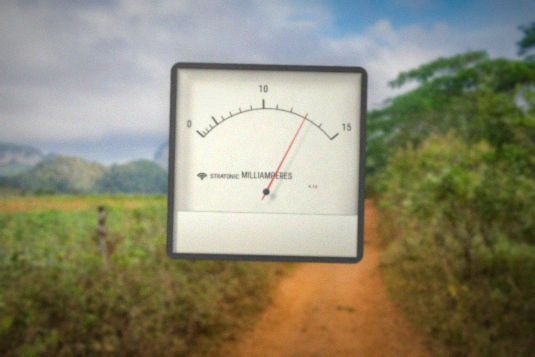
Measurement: 13 mA
